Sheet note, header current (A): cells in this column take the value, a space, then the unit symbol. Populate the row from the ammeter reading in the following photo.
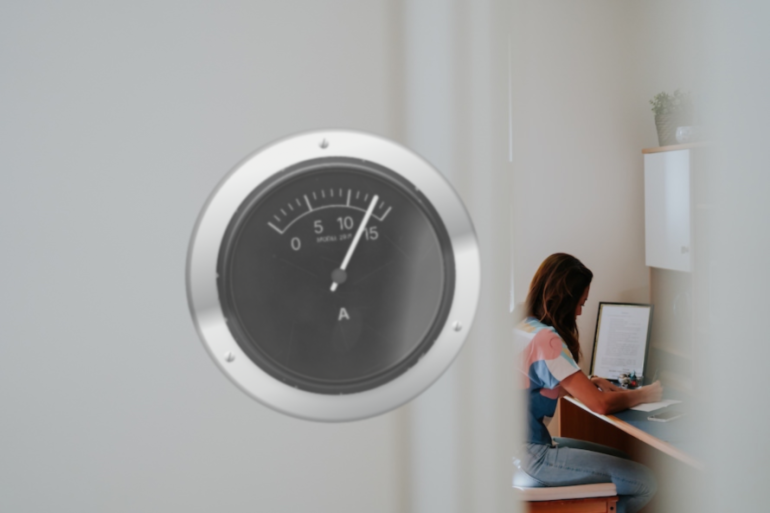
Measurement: 13 A
